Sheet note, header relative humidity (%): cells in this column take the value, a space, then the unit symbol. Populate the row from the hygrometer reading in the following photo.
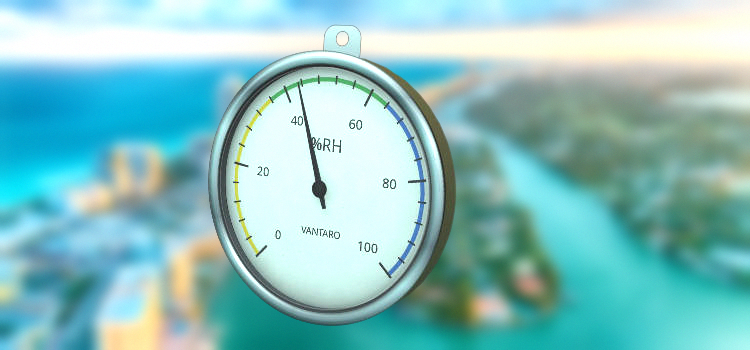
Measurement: 44 %
